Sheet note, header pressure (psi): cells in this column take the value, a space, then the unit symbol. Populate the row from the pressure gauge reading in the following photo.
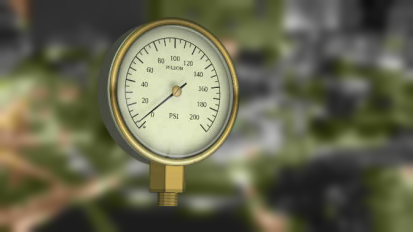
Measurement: 5 psi
